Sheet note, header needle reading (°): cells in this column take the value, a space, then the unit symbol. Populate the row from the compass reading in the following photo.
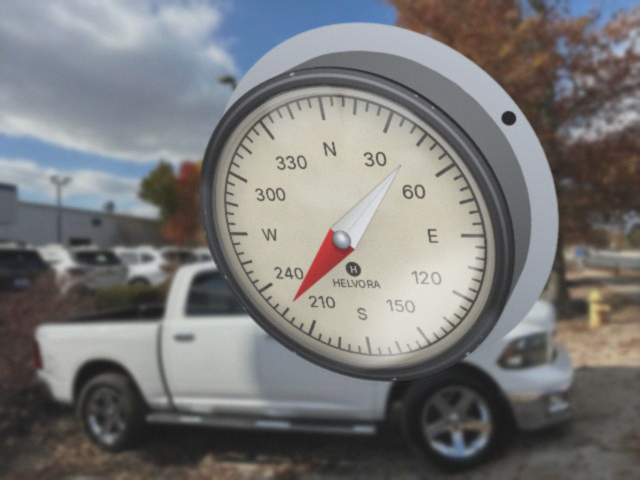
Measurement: 225 °
